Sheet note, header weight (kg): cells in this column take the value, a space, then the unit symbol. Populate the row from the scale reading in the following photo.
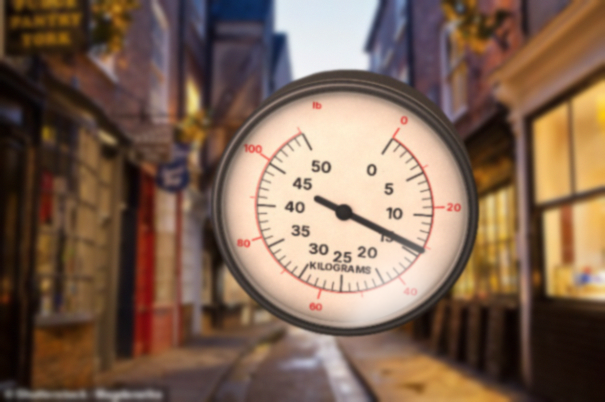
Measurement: 14 kg
